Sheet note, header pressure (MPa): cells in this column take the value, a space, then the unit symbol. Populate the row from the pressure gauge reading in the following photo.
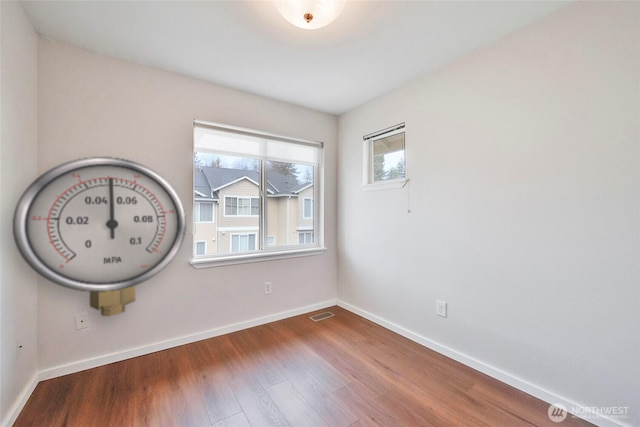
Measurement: 0.05 MPa
